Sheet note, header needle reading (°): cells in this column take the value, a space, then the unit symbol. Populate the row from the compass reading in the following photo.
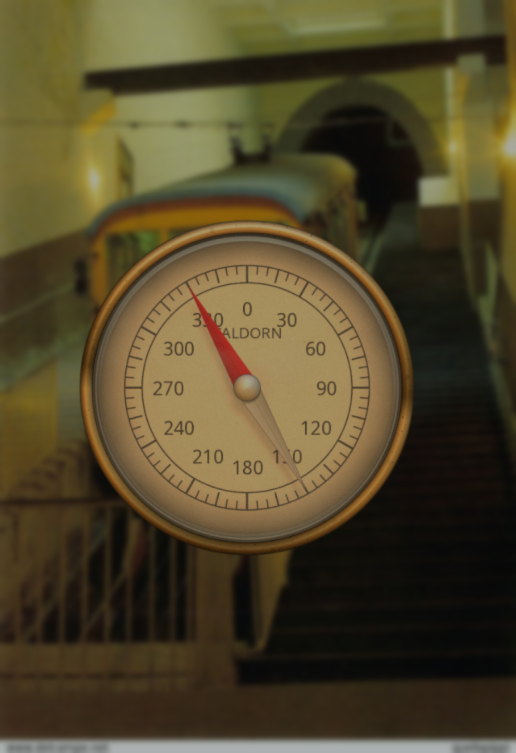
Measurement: 330 °
